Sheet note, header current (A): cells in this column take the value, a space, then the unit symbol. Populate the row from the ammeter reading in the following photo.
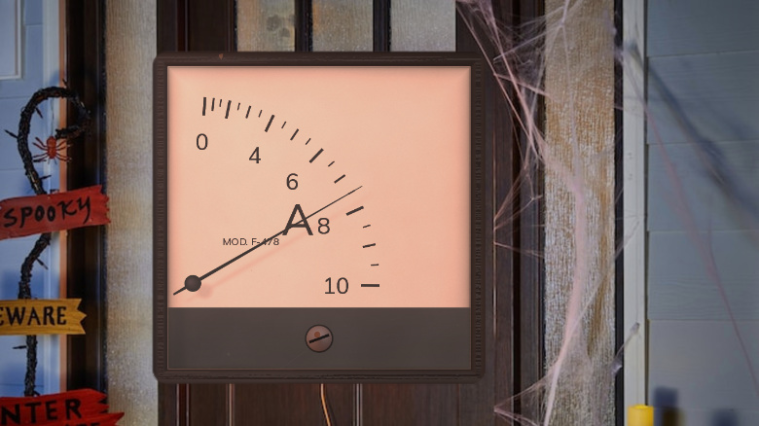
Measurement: 7.5 A
